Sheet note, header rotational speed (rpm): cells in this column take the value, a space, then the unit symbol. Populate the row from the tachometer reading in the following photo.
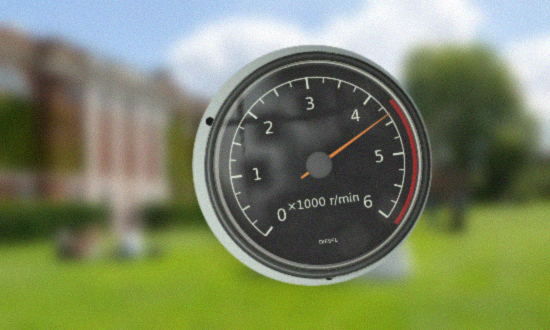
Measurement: 4375 rpm
